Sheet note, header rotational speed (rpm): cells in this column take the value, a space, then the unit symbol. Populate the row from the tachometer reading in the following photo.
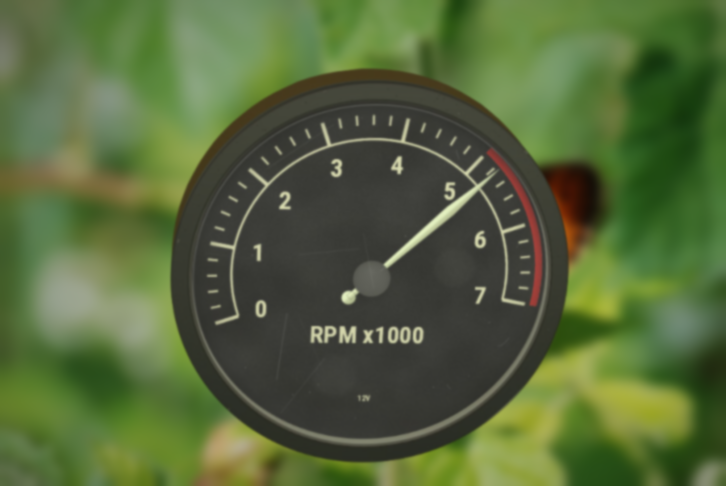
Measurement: 5200 rpm
